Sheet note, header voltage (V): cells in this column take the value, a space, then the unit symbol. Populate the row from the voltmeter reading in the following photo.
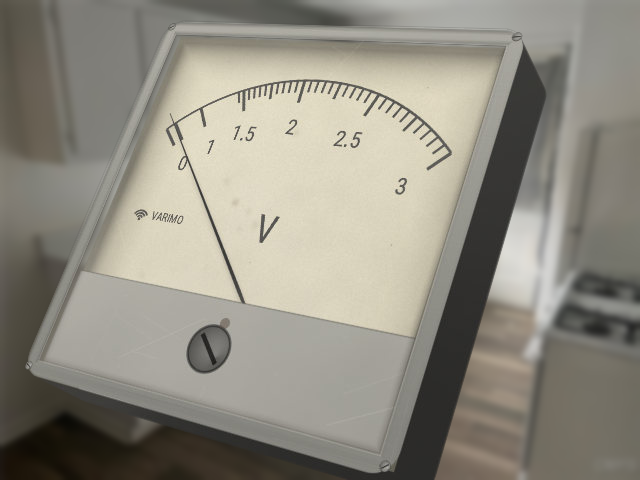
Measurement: 0.5 V
